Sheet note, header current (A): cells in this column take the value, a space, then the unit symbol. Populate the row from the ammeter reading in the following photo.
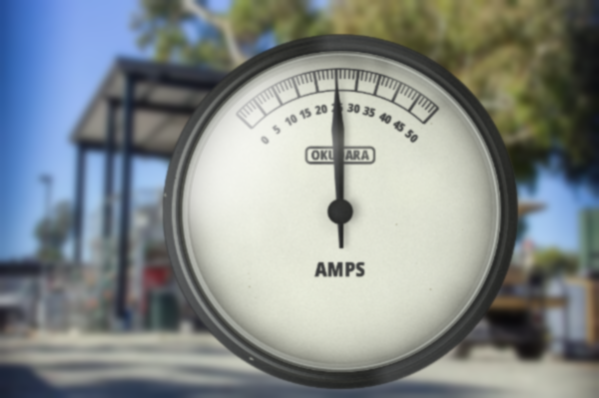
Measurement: 25 A
